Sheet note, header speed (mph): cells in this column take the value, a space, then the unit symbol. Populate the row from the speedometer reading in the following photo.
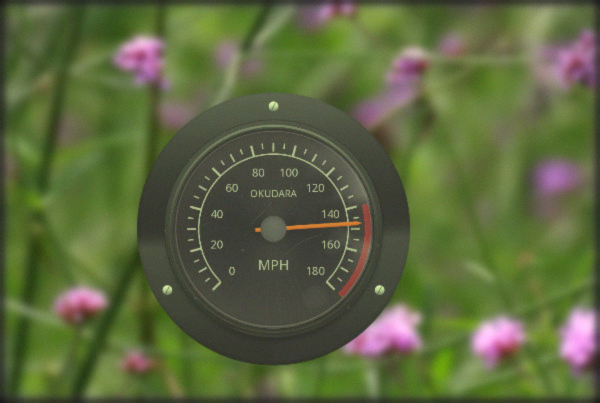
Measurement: 147.5 mph
